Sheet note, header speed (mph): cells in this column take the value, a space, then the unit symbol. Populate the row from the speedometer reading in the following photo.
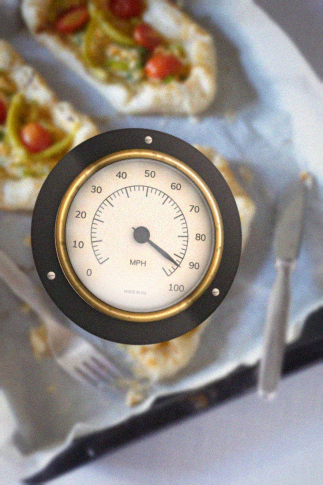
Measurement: 94 mph
